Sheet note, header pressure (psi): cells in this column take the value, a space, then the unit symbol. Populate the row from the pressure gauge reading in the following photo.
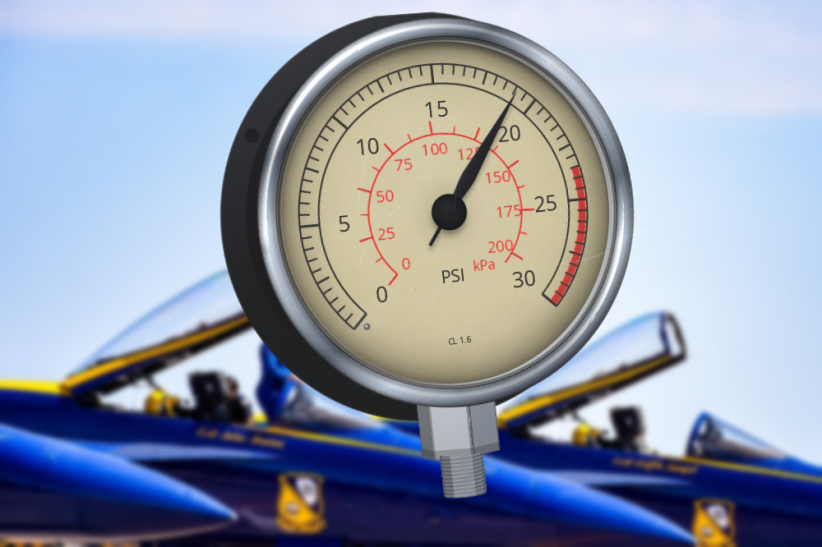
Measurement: 19 psi
